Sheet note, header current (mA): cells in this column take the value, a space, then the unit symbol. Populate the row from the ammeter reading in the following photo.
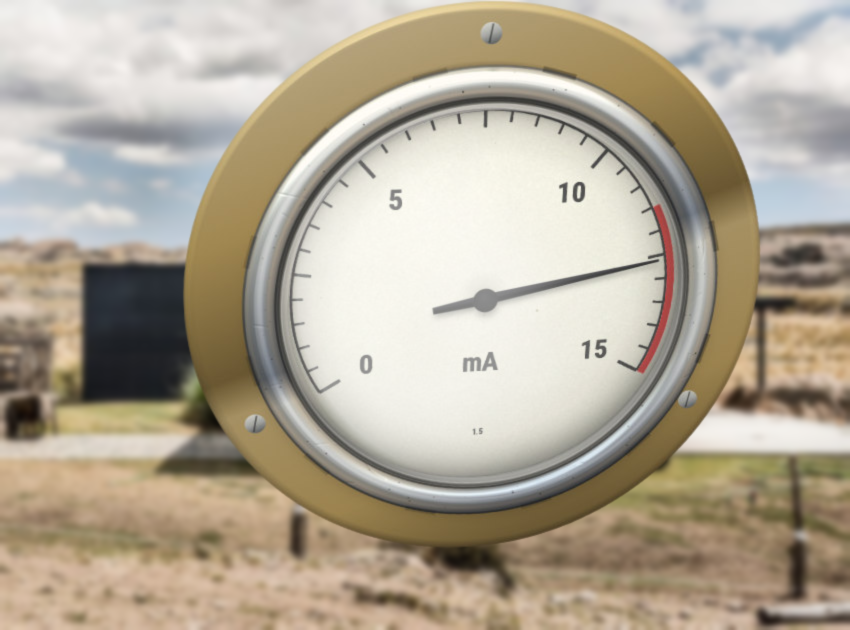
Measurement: 12.5 mA
